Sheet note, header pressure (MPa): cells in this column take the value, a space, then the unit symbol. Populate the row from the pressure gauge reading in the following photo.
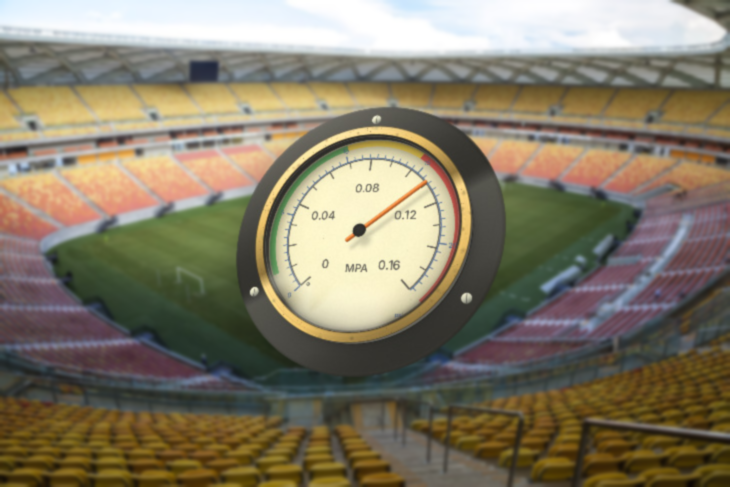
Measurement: 0.11 MPa
